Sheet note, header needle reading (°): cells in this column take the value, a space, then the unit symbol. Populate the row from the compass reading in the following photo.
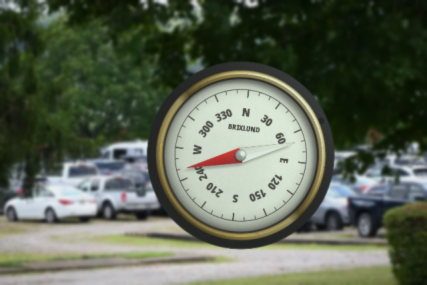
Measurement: 250 °
